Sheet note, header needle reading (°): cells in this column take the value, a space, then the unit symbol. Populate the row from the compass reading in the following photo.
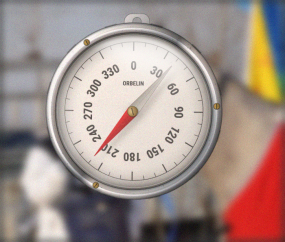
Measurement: 220 °
